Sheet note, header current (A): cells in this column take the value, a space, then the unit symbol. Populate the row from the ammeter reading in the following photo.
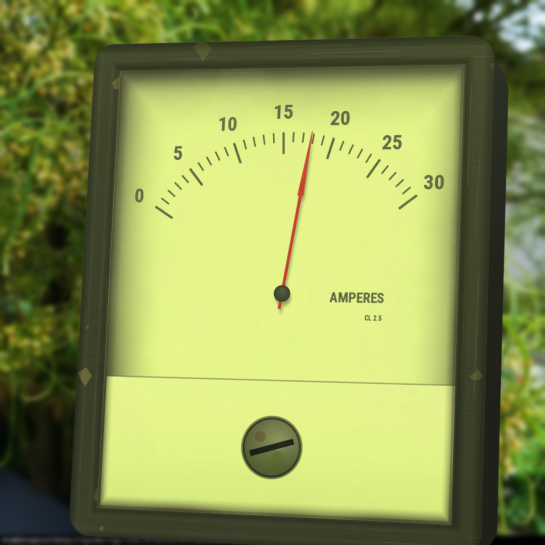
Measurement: 18 A
